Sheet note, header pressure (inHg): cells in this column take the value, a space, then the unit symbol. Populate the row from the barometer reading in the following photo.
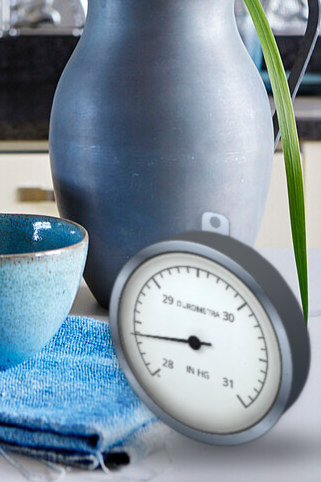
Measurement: 28.4 inHg
